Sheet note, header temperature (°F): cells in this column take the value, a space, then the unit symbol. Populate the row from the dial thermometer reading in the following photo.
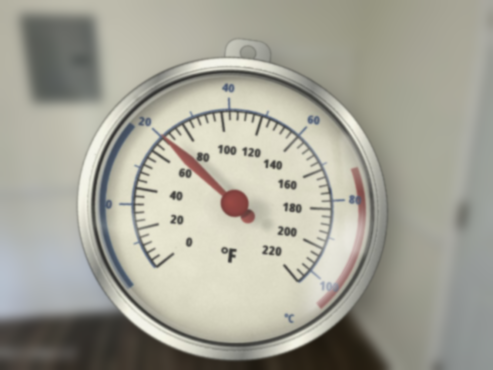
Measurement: 68 °F
